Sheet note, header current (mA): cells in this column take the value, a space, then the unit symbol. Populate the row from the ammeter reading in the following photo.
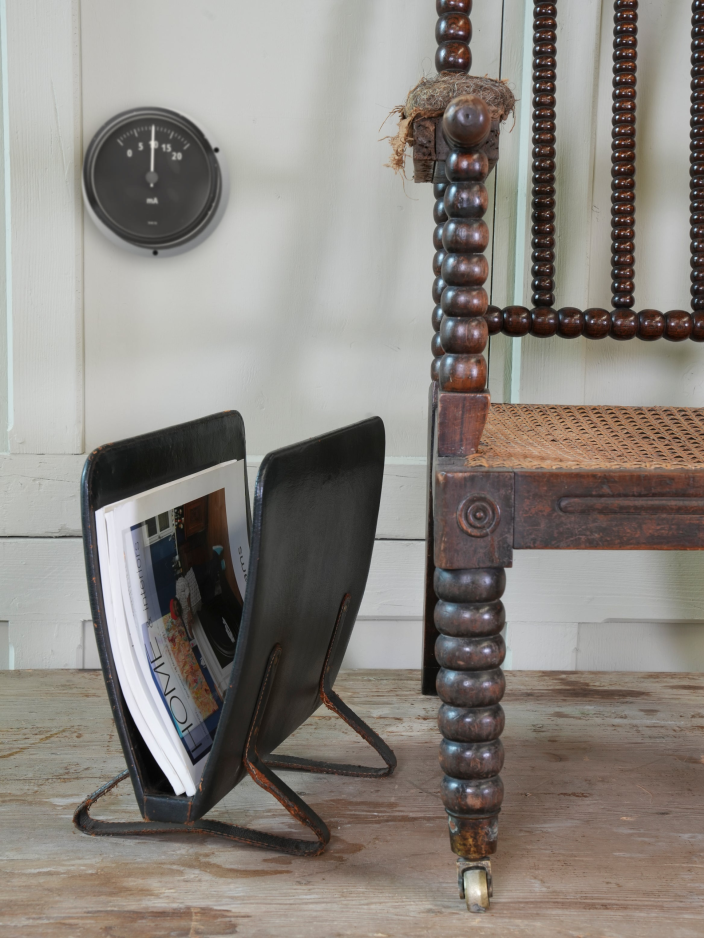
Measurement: 10 mA
